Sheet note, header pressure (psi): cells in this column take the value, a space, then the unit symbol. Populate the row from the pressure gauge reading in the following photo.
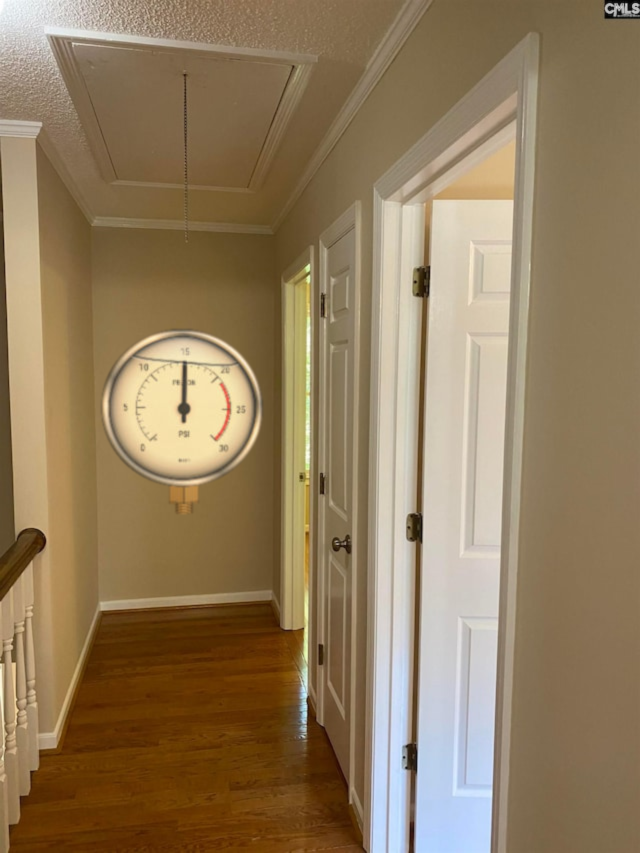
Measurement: 15 psi
